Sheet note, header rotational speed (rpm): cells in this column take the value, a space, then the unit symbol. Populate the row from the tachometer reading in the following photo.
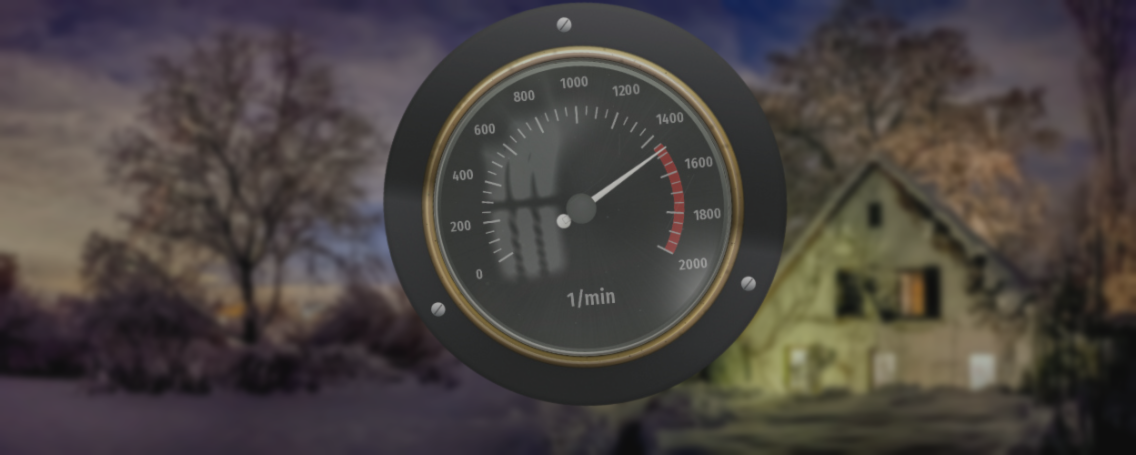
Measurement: 1475 rpm
